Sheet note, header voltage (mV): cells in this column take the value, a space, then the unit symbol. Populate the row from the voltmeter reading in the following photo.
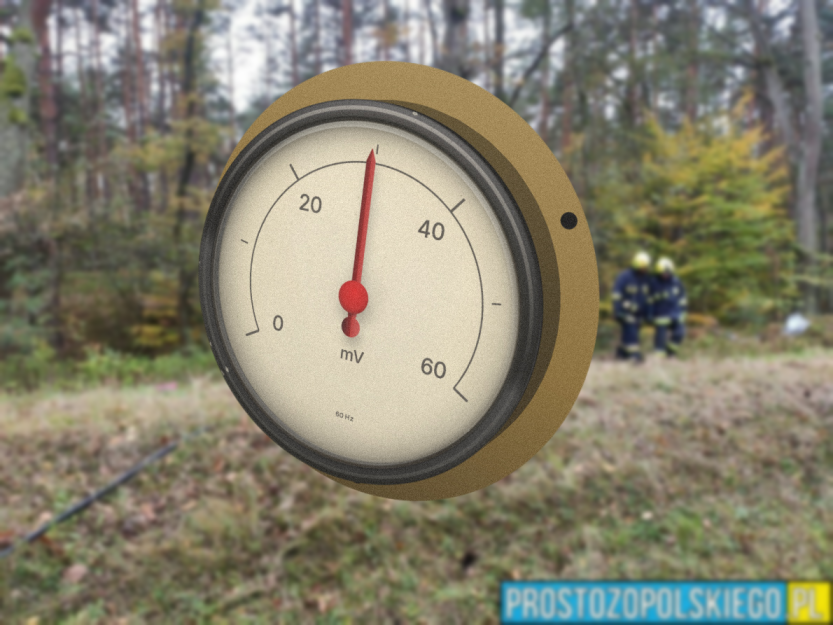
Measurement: 30 mV
